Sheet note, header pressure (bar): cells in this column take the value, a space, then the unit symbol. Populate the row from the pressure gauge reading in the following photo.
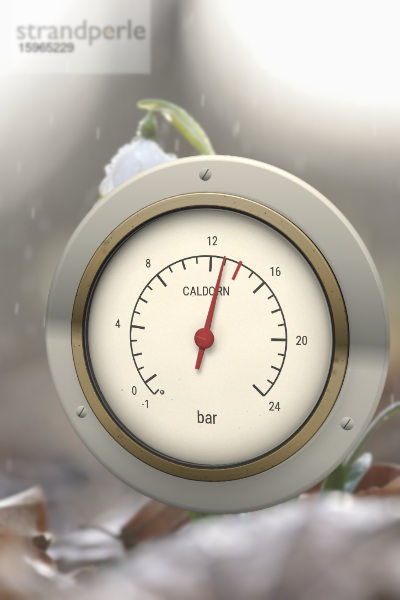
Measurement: 13 bar
